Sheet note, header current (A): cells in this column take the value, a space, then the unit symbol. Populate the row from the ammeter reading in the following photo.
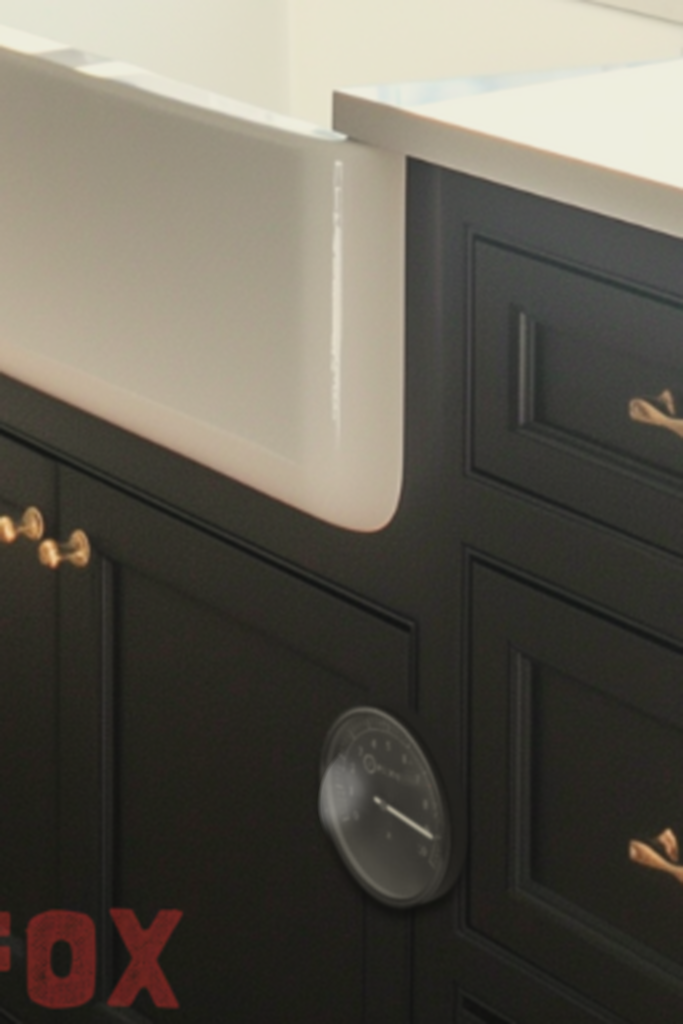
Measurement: 9 A
